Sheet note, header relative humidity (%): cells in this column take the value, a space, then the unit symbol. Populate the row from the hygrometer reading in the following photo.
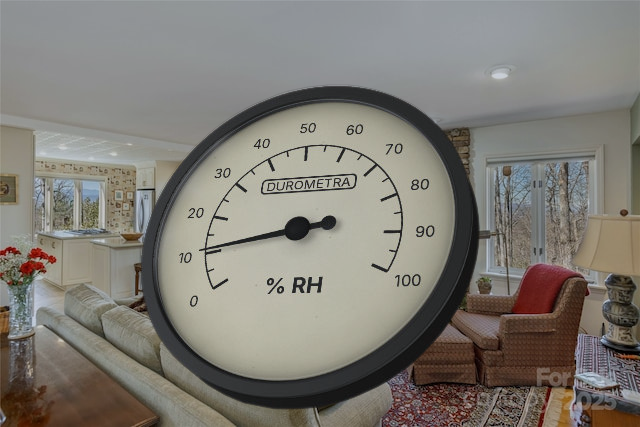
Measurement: 10 %
